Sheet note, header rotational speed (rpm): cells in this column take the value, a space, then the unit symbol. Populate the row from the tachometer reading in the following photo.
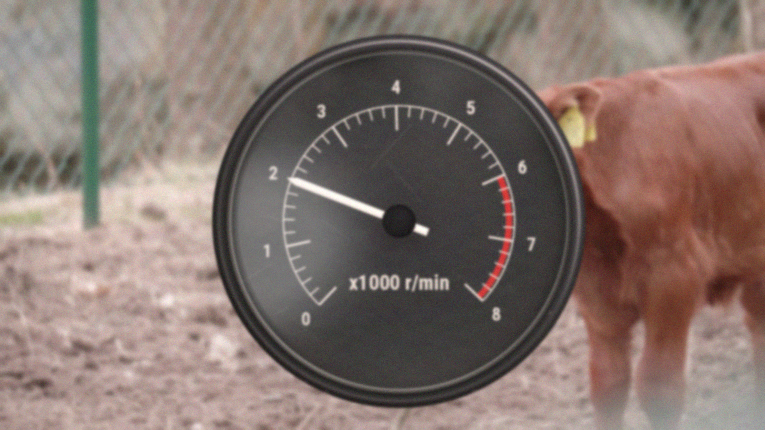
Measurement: 2000 rpm
